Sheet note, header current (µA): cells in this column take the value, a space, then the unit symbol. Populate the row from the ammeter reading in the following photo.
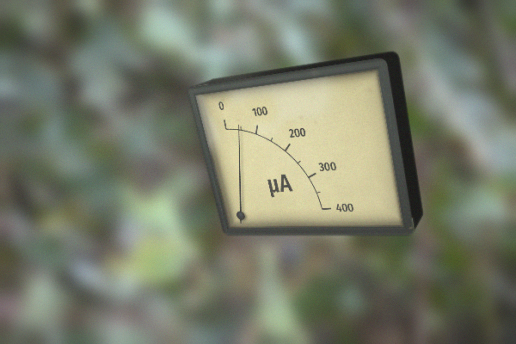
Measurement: 50 µA
